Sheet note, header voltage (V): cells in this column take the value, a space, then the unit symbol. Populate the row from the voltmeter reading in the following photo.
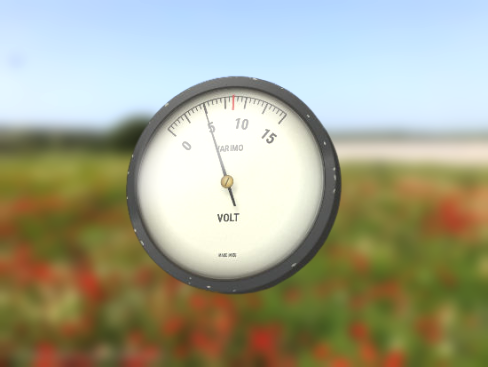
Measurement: 5 V
